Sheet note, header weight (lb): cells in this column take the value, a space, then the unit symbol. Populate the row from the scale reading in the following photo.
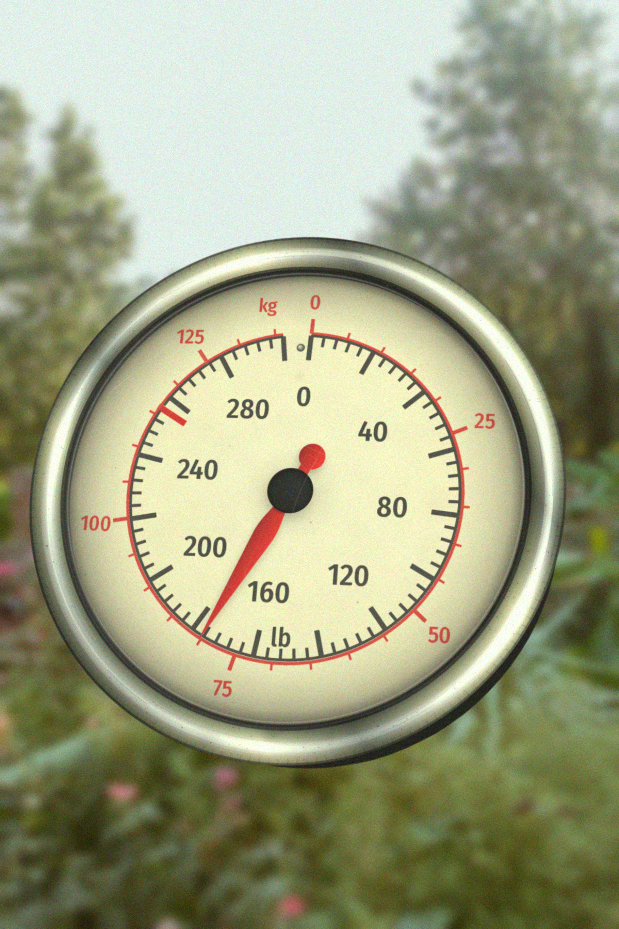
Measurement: 176 lb
